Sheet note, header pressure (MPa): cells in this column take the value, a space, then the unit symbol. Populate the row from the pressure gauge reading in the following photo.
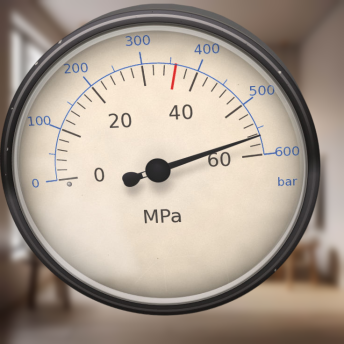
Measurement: 56 MPa
